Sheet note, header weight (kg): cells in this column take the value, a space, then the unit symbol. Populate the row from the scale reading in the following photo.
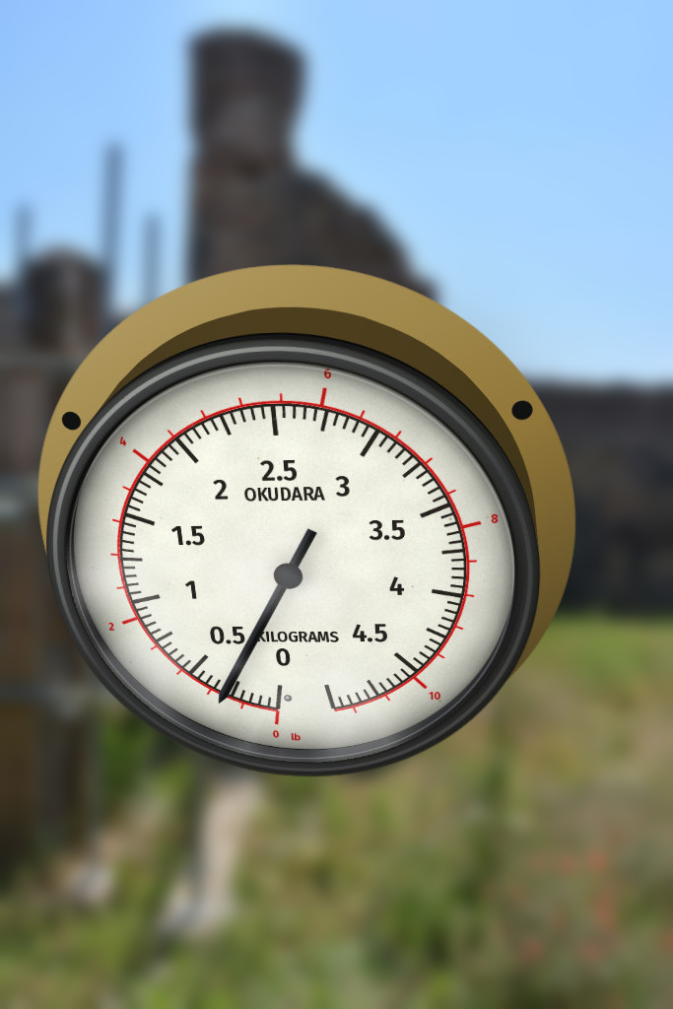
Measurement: 0.3 kg
